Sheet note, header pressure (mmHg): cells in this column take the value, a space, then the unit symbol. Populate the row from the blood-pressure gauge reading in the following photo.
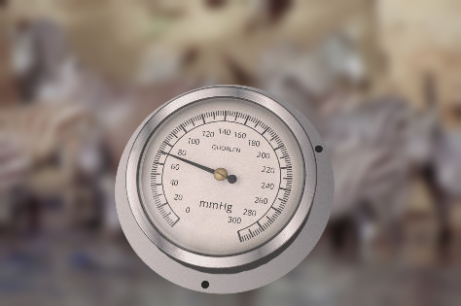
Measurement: 70 mmHg
